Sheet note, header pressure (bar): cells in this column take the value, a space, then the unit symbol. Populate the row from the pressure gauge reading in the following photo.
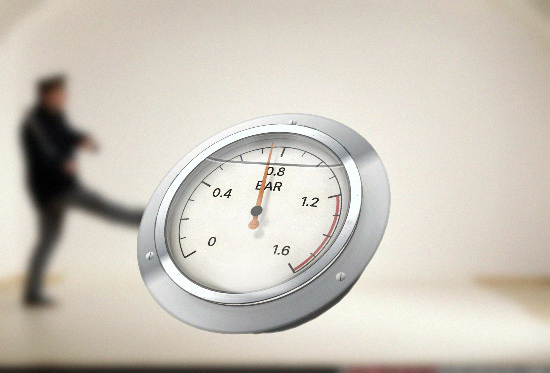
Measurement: 0.75 bar
